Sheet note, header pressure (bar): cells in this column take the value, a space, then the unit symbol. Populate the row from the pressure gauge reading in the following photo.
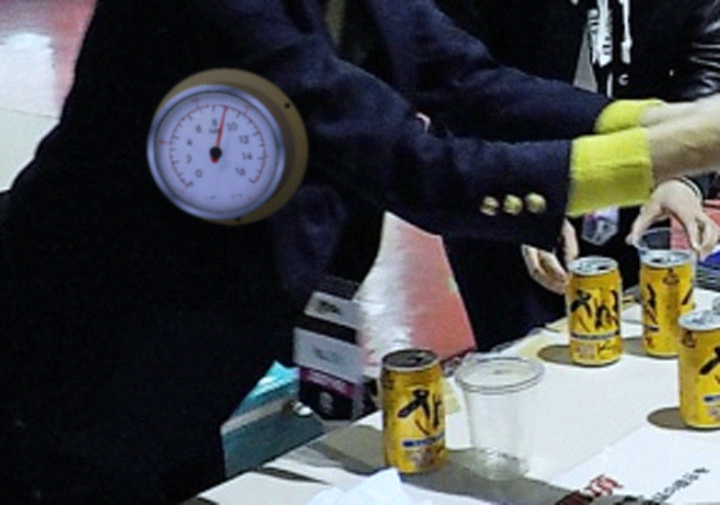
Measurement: 9 bar
